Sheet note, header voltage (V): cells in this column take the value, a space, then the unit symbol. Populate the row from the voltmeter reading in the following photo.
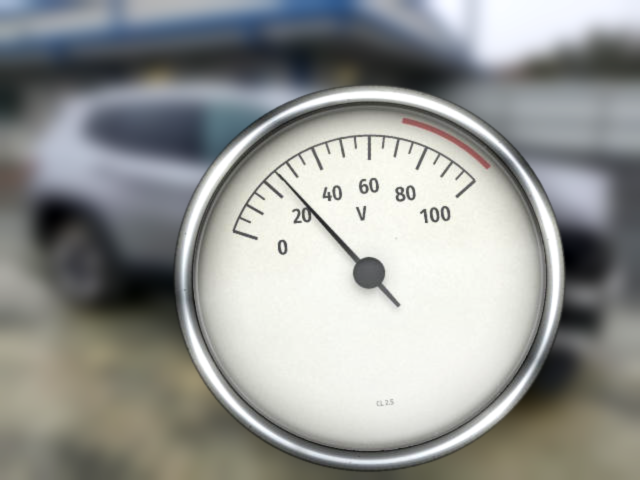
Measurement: 25 V
